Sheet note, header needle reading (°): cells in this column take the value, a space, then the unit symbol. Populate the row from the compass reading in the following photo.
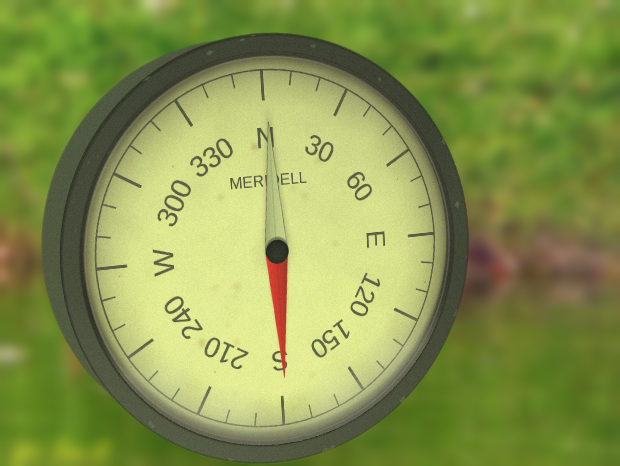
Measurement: 180 °
